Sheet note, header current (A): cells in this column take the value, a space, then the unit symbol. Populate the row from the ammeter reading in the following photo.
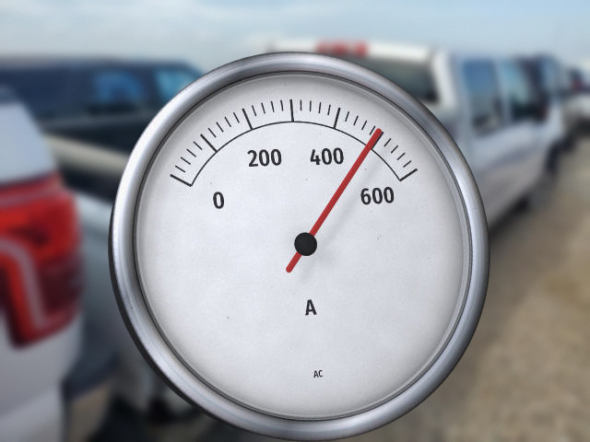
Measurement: 490 A
